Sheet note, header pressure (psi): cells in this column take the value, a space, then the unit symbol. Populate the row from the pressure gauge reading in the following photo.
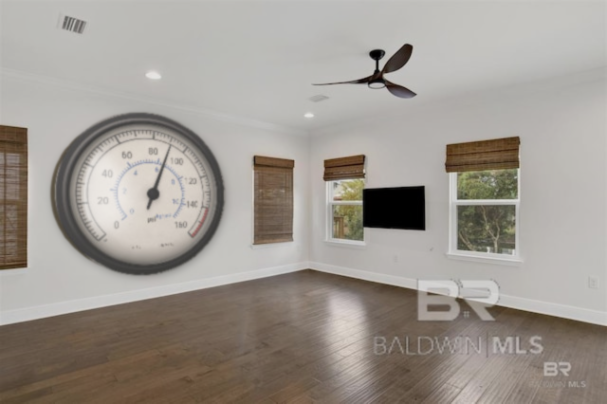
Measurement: 90 psi
